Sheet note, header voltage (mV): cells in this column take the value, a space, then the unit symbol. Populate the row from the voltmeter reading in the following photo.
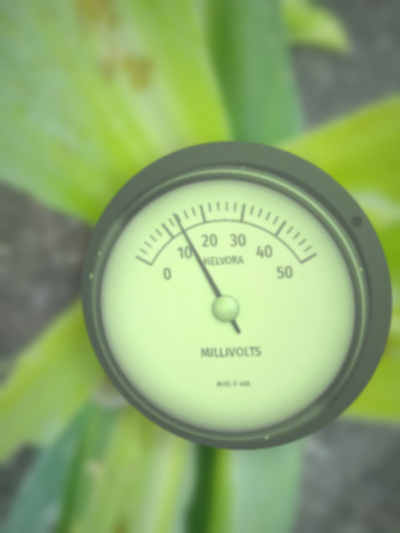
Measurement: 14 mV
